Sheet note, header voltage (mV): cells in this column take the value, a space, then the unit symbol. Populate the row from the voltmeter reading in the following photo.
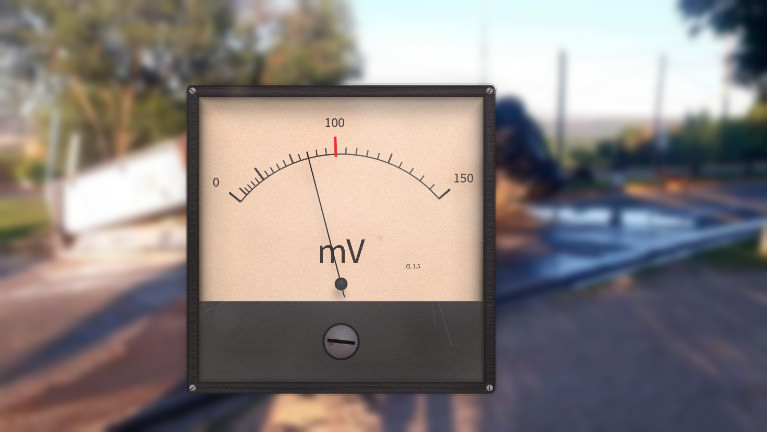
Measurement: 85 mV
